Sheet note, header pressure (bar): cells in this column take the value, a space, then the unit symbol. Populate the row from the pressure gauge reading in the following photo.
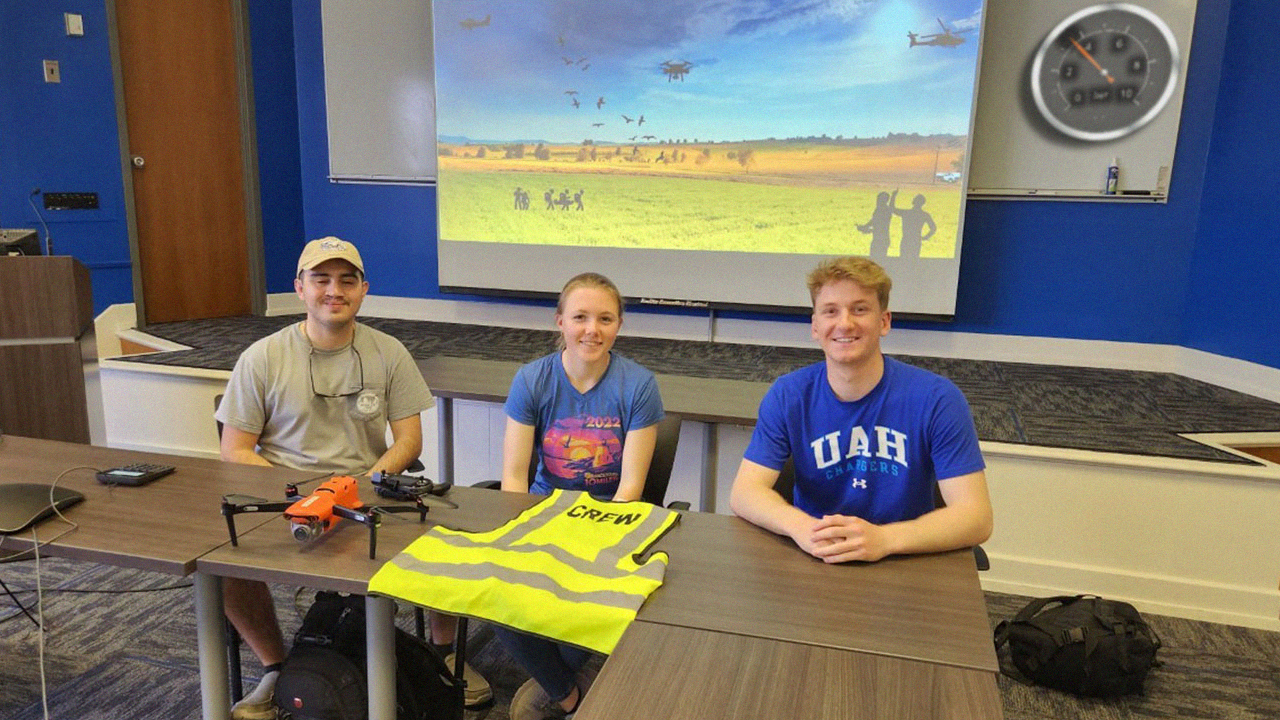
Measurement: 3.5 bar
